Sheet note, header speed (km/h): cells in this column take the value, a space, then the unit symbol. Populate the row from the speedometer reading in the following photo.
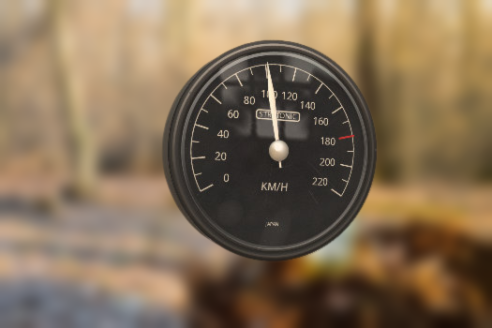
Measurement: 100 km/h
